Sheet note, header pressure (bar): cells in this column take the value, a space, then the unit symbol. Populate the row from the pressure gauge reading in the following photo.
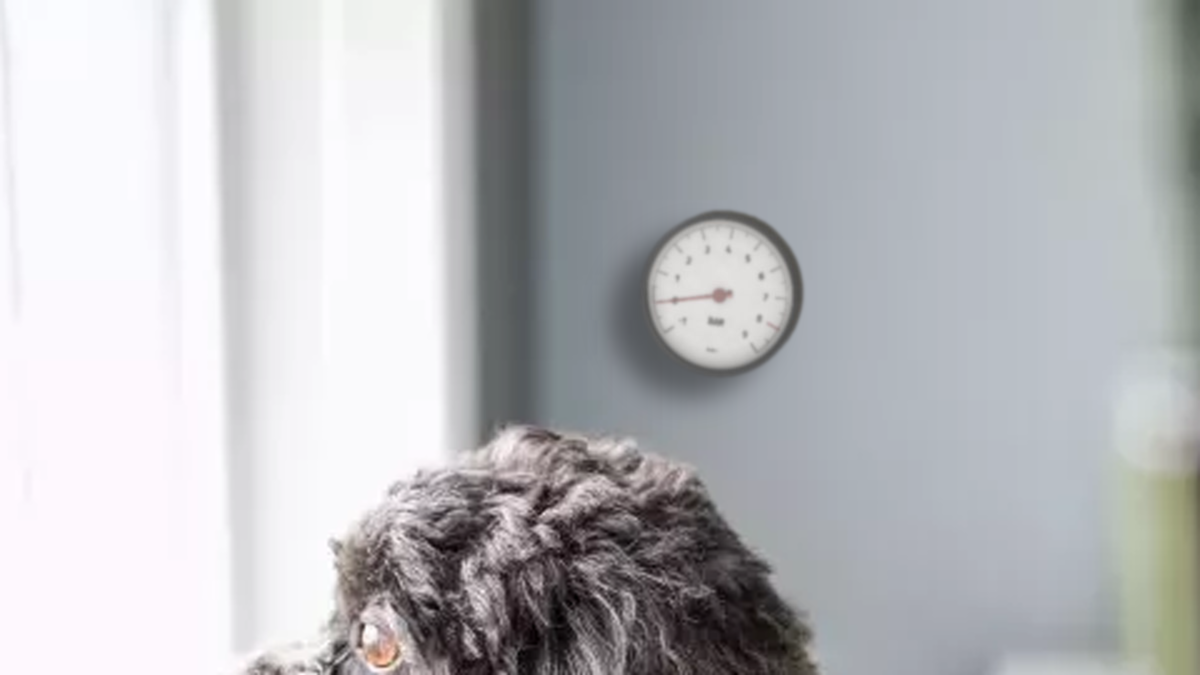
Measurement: 0 bar
